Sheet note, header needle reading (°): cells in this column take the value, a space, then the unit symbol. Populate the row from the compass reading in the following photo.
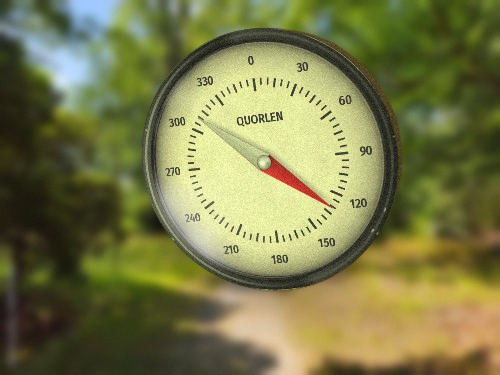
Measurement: 130 °
